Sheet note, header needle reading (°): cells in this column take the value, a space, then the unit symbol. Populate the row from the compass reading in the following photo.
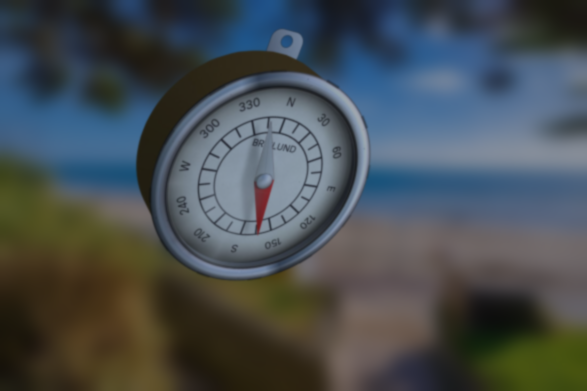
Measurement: 165 °
